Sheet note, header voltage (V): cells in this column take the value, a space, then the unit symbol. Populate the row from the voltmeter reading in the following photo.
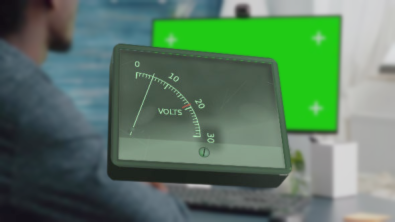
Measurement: 5 V
